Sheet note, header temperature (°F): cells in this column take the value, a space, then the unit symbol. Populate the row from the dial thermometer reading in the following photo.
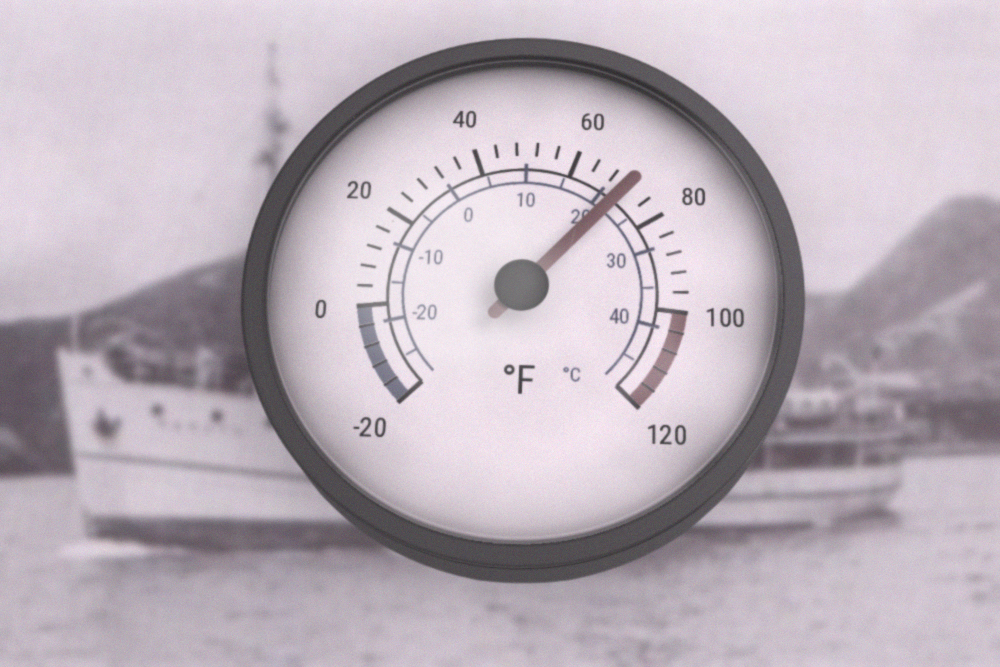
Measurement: 72 °F
